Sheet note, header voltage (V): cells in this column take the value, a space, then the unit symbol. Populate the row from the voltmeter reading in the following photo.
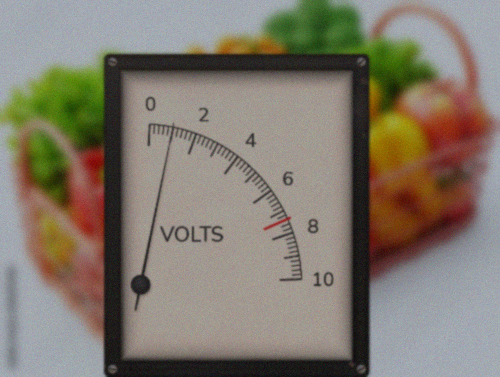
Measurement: 1 V
